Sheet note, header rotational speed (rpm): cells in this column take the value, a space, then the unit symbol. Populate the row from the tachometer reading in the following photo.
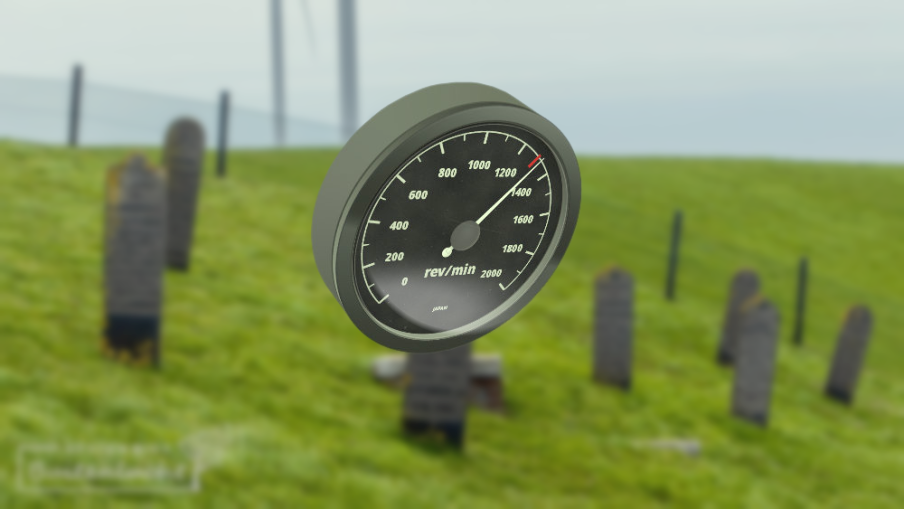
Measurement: 1300 rpm
